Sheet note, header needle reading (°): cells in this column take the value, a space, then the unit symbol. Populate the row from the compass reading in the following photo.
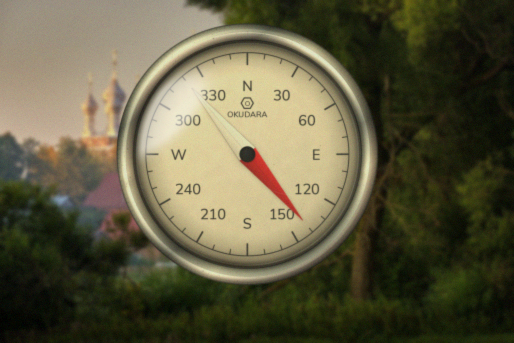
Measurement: 140 °
